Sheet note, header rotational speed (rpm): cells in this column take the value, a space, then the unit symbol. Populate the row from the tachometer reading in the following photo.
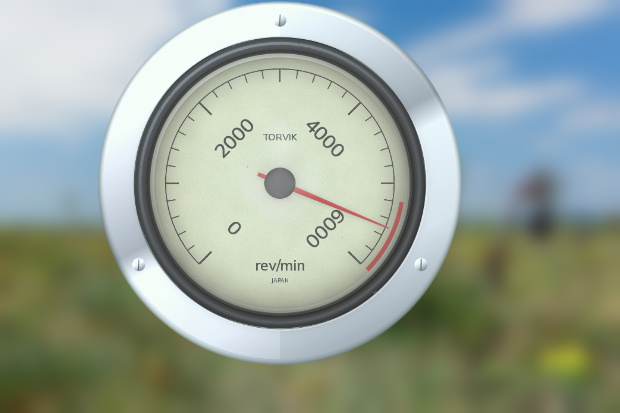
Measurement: 5500 rpm
